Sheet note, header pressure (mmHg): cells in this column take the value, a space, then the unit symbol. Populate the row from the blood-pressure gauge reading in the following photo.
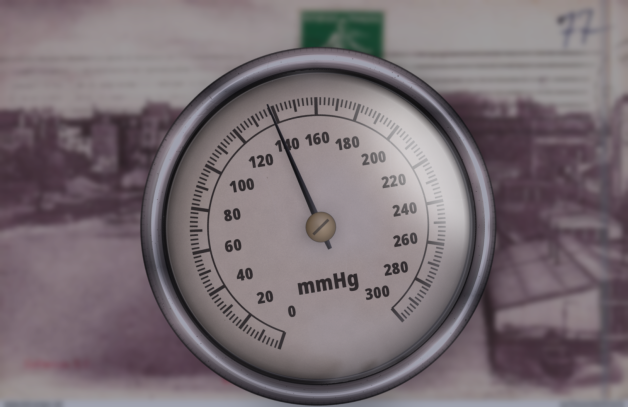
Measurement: 138 mmHg
